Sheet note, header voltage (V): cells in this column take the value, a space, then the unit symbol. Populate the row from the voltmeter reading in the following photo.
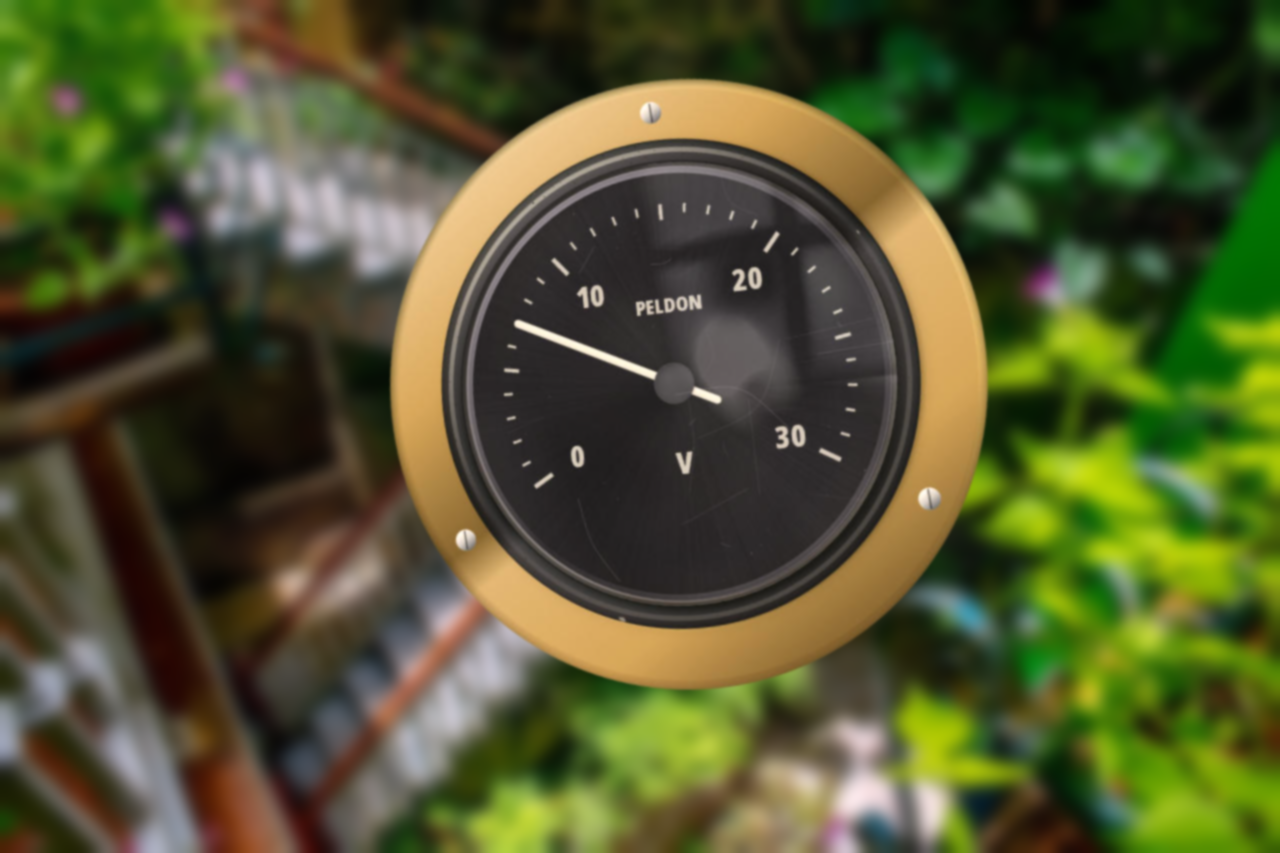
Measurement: 7 V
